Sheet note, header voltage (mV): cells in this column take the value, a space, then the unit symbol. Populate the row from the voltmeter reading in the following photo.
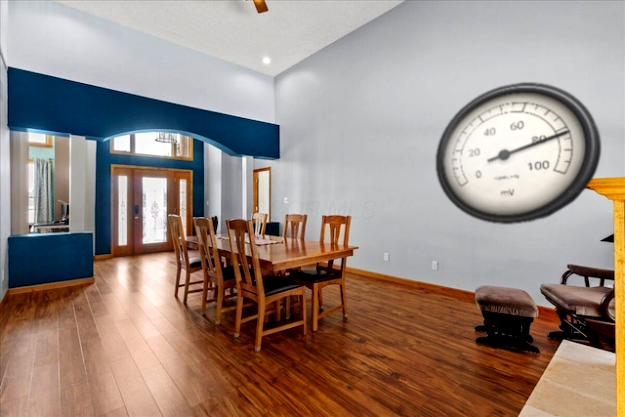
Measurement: 82.5 mV
